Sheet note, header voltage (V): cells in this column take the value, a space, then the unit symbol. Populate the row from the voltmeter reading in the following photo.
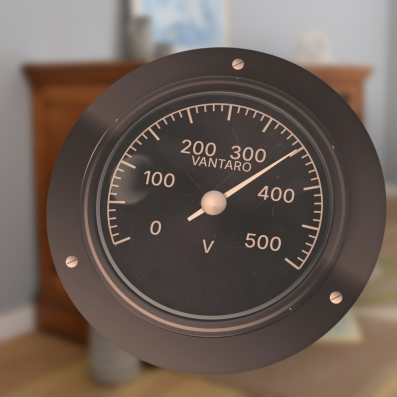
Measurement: 350 V
